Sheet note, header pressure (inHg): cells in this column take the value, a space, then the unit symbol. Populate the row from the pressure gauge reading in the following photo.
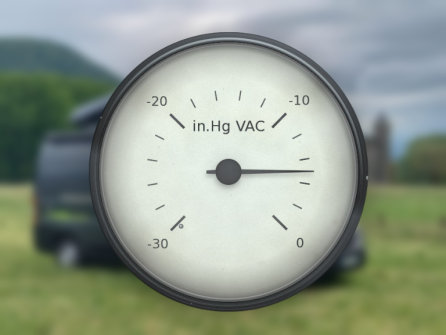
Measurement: -5 inHg
